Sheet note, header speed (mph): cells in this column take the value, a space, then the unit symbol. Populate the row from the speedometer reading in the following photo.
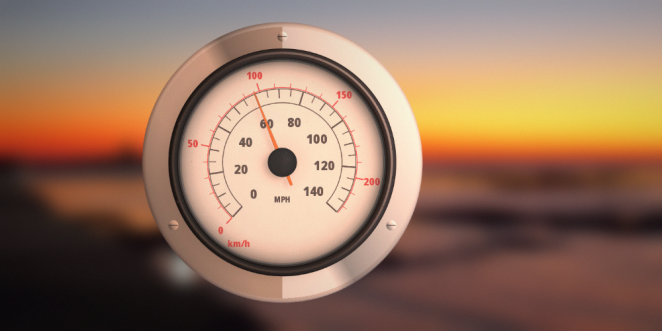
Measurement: 60 mph
